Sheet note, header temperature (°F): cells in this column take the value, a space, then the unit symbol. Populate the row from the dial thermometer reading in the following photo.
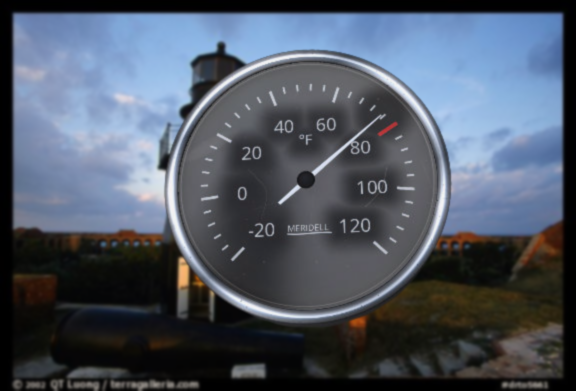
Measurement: 76 °F
